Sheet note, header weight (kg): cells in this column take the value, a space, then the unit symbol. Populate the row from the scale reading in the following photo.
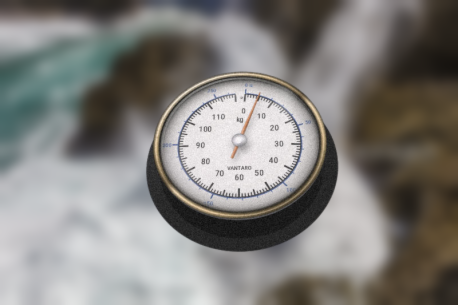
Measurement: 5 kg
